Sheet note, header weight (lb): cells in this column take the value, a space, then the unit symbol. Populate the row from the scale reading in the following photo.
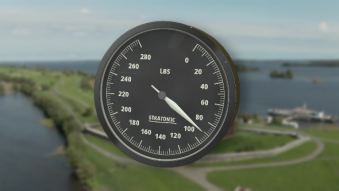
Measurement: 90 lb
